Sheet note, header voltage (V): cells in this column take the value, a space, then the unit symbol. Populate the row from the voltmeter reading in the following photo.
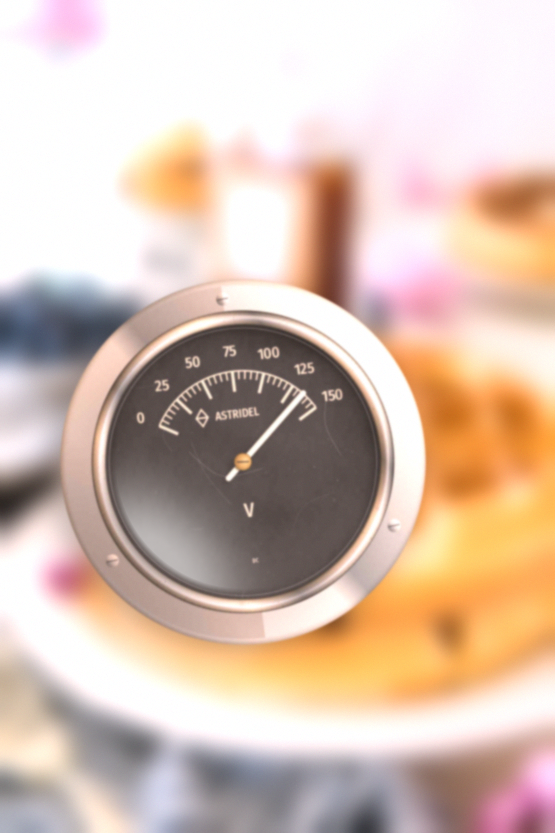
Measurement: 135 V
